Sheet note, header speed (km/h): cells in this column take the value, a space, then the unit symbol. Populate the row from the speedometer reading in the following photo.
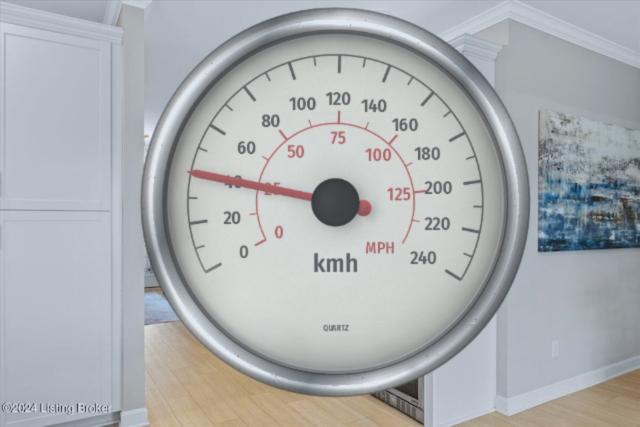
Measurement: 40 km/h
